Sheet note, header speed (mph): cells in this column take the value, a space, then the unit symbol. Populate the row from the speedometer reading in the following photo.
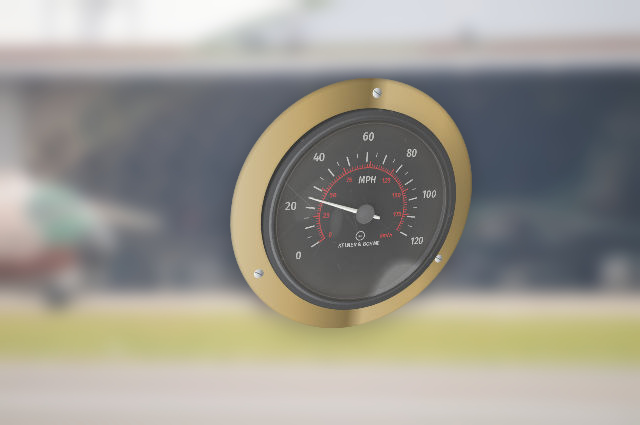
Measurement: 25 mph
